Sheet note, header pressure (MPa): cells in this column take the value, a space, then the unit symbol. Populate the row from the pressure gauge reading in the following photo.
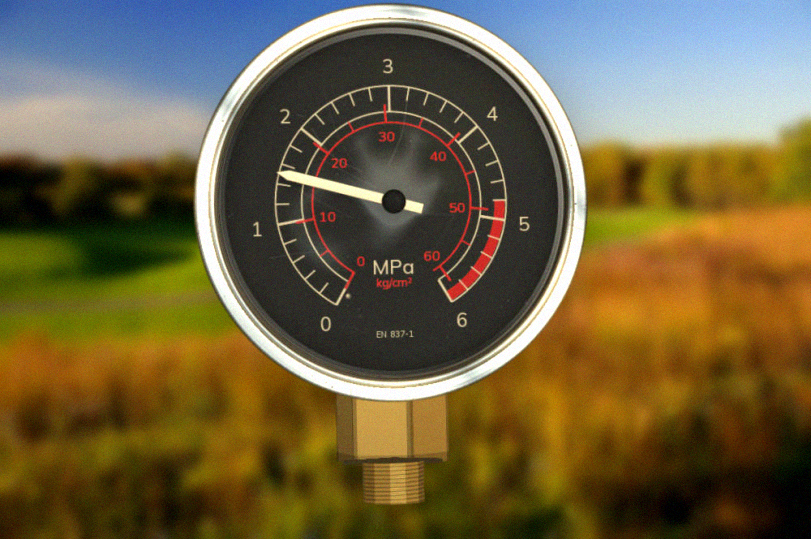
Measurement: 1.5 MPa
